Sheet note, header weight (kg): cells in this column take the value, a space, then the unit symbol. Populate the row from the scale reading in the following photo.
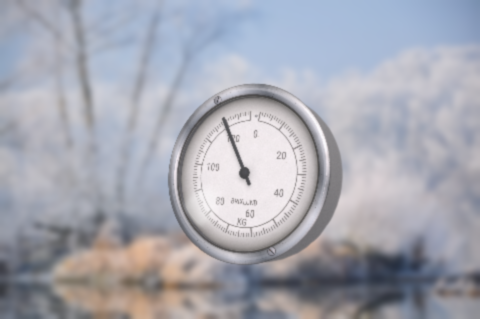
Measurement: 120 kg
